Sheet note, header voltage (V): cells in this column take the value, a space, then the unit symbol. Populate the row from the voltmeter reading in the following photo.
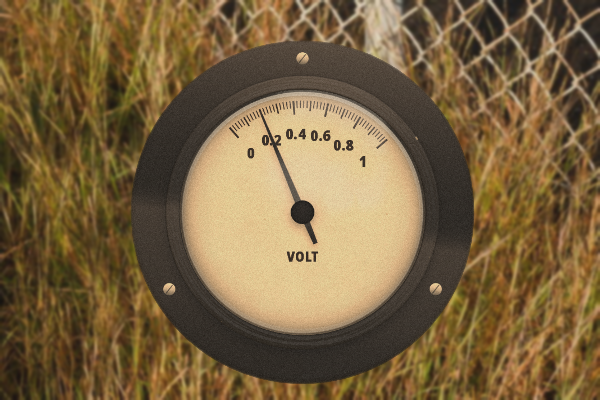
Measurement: 0.2 V
